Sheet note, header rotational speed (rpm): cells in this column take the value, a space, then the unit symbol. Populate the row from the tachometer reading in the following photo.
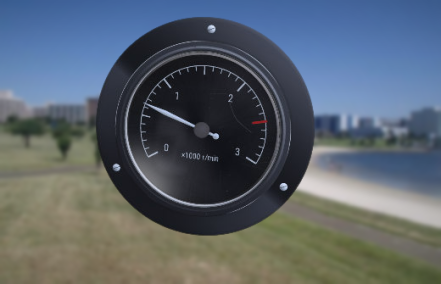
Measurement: 650 rpm
